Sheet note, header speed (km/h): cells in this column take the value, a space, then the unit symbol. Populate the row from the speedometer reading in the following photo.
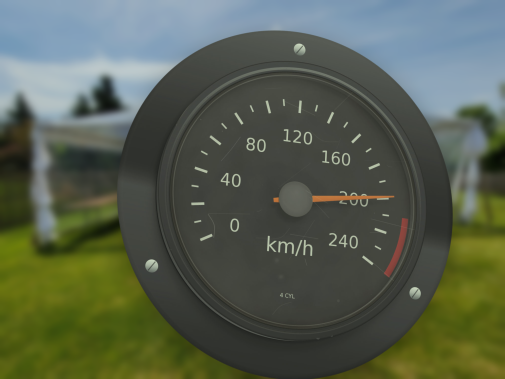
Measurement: 200 km/h
